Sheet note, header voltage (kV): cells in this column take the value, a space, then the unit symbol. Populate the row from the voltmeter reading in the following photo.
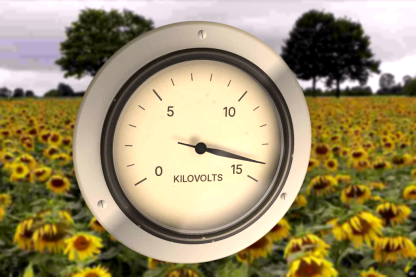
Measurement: 14 kV
